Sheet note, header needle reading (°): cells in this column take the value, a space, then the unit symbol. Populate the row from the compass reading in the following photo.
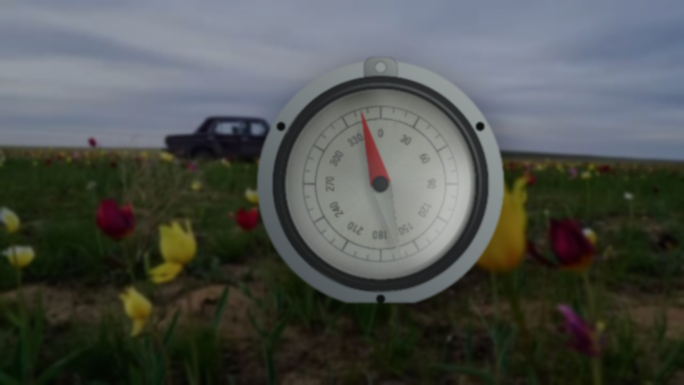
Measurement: 345 °
